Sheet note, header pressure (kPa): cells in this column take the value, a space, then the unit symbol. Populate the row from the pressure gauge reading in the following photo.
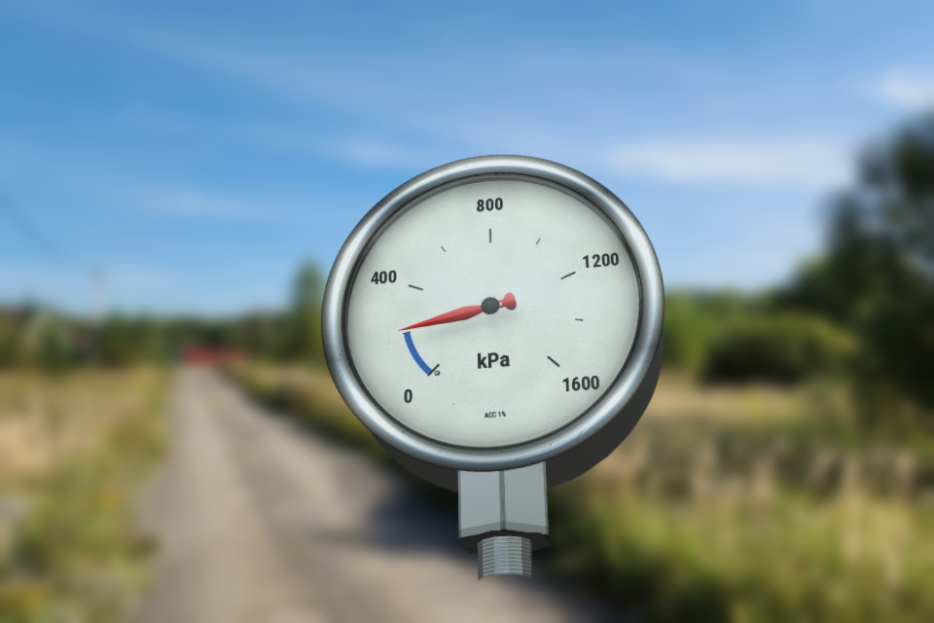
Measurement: 200 kPa
